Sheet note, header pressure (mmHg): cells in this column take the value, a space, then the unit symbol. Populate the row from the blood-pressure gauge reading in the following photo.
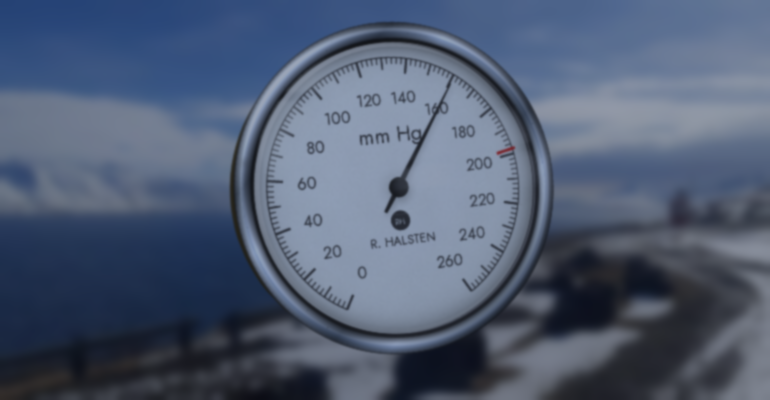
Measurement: 160 mmHg
